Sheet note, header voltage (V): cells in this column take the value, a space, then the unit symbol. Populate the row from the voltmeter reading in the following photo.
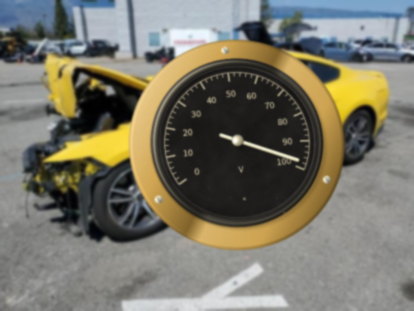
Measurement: 98 V
